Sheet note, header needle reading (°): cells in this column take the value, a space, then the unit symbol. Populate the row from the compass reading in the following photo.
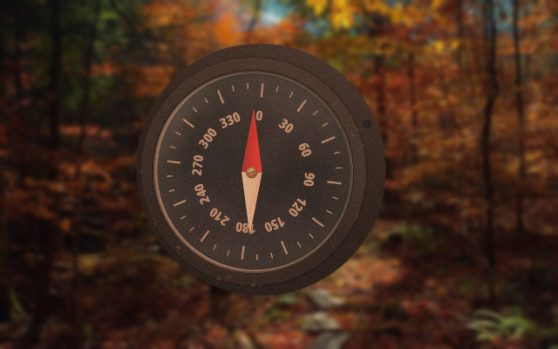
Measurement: 355 °
